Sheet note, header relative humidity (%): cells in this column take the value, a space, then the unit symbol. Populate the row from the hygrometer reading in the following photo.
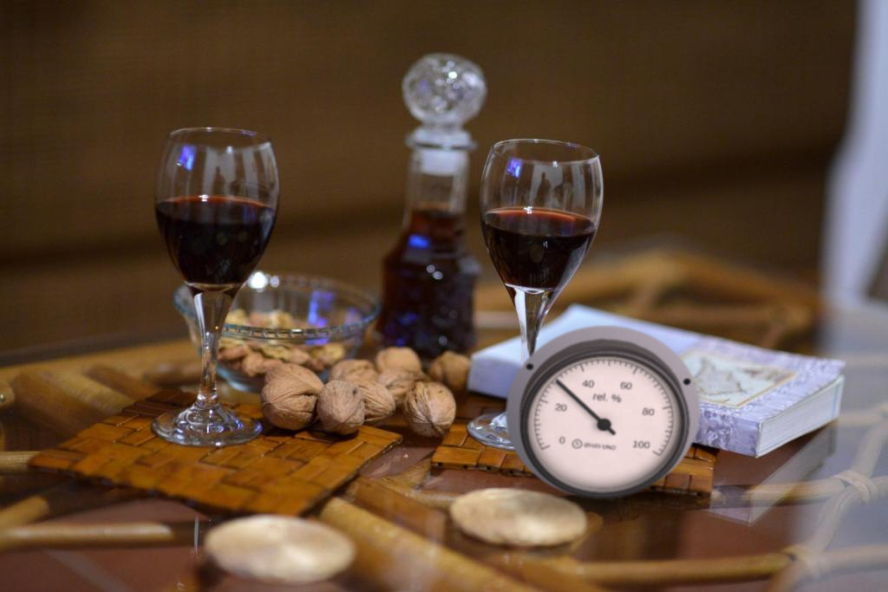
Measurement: 30 %
